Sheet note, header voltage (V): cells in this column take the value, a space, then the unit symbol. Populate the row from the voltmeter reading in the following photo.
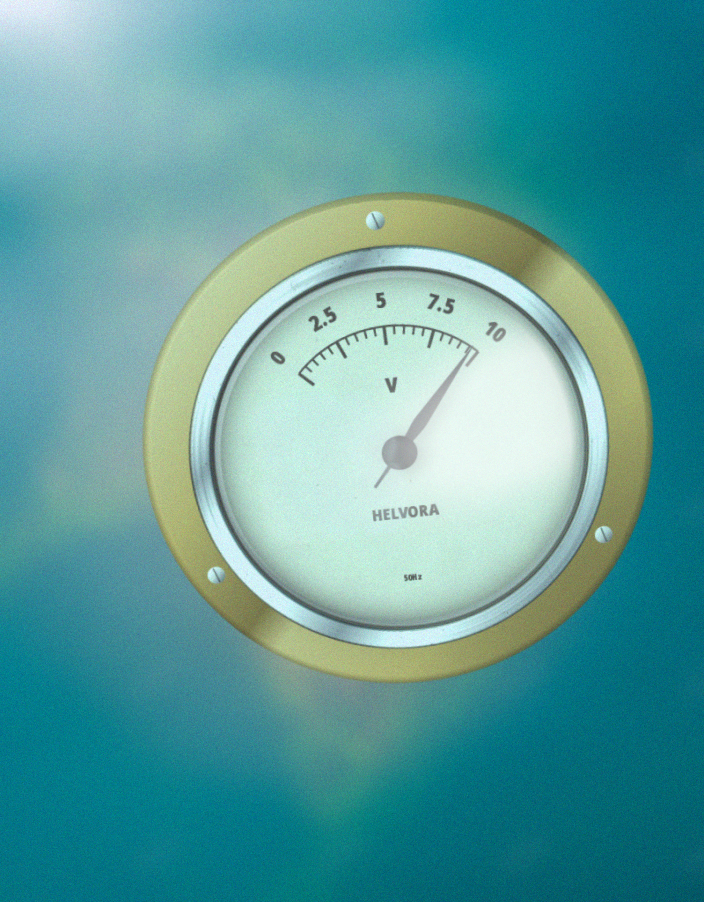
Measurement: 9.5 V
